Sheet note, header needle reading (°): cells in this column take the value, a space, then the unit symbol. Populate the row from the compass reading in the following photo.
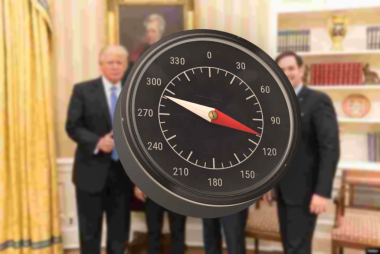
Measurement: 110 °
